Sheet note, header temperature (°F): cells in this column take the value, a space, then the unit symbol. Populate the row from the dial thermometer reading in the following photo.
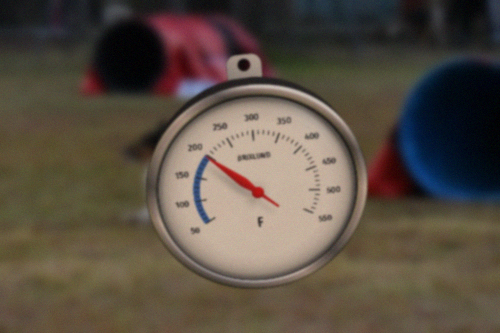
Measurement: 200 °F
